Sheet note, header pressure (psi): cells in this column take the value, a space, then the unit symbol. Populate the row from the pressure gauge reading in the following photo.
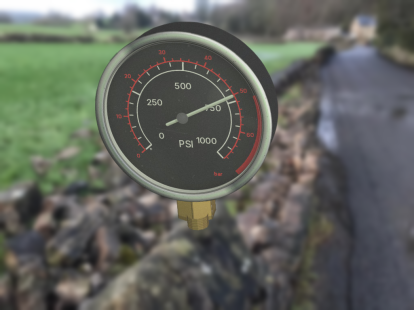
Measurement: 725 psi
